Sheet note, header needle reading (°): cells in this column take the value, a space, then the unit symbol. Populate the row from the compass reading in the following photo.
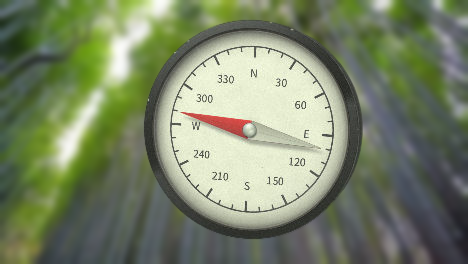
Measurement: 280 °
